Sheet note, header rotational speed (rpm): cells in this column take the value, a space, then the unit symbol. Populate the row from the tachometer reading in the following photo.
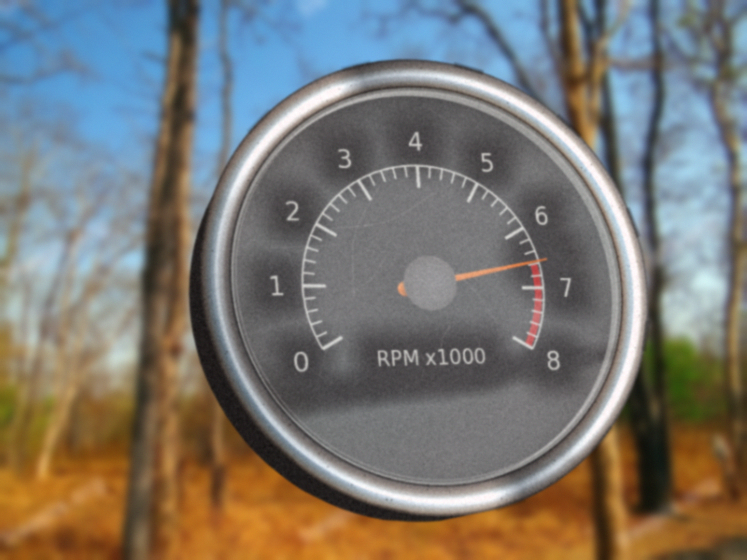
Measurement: 6600 rpm
